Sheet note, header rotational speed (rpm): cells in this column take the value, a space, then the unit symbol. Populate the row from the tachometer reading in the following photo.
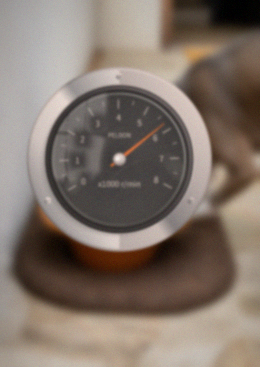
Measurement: 5750 rpm
